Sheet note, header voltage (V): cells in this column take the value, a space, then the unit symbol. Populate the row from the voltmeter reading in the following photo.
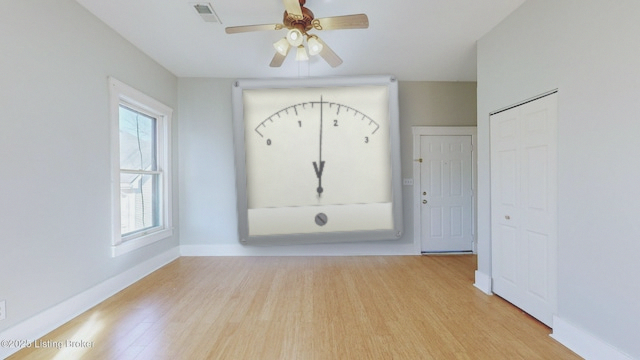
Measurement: 1.6 V
